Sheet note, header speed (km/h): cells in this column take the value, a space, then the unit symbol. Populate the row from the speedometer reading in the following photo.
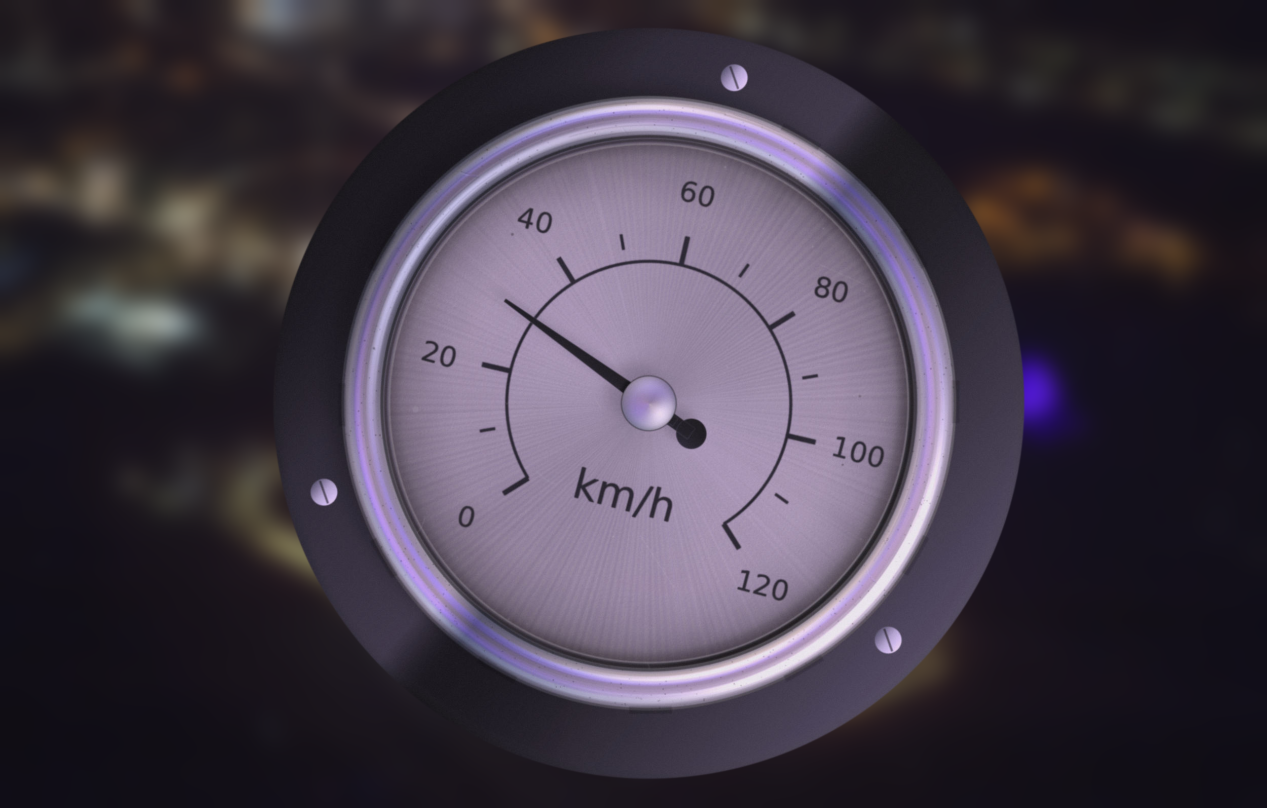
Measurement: 30 km/h
